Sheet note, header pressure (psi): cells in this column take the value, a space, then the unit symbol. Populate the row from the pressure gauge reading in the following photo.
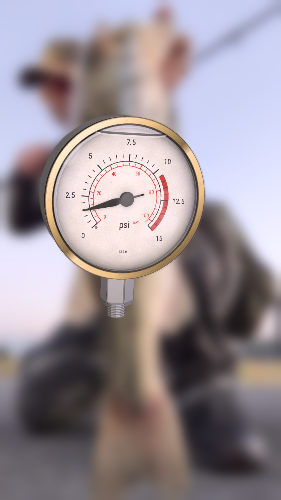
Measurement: 1.5 psi
